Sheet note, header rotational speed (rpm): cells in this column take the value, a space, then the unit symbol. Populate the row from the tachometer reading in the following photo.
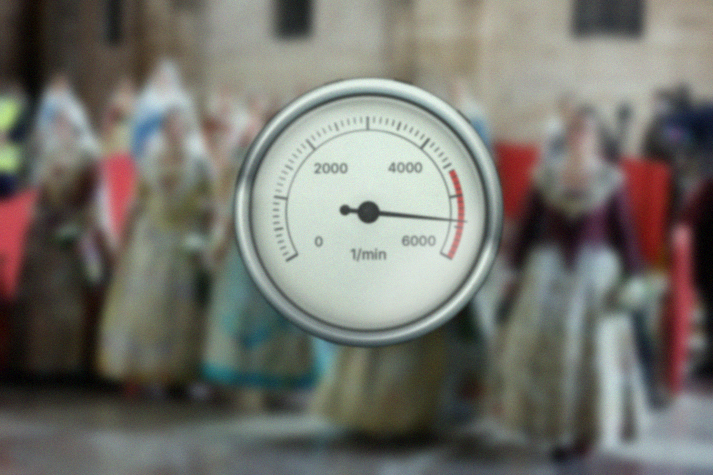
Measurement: 5400 rpm
